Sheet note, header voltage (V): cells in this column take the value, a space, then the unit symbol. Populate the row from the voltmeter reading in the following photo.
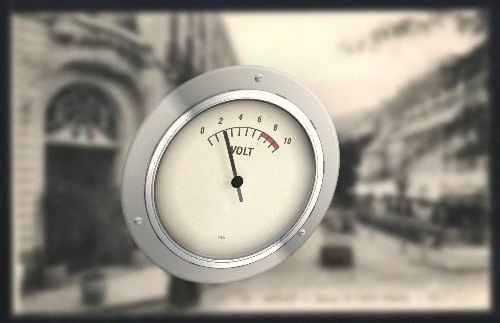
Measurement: 2 V
